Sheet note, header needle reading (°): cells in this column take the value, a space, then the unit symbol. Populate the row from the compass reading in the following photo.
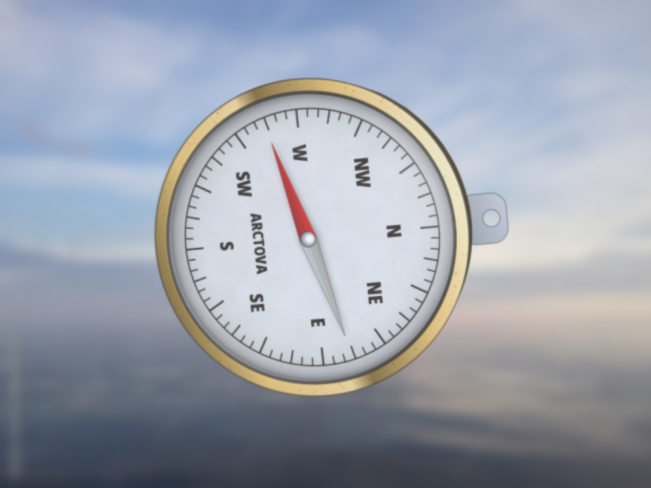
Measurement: 255 °
